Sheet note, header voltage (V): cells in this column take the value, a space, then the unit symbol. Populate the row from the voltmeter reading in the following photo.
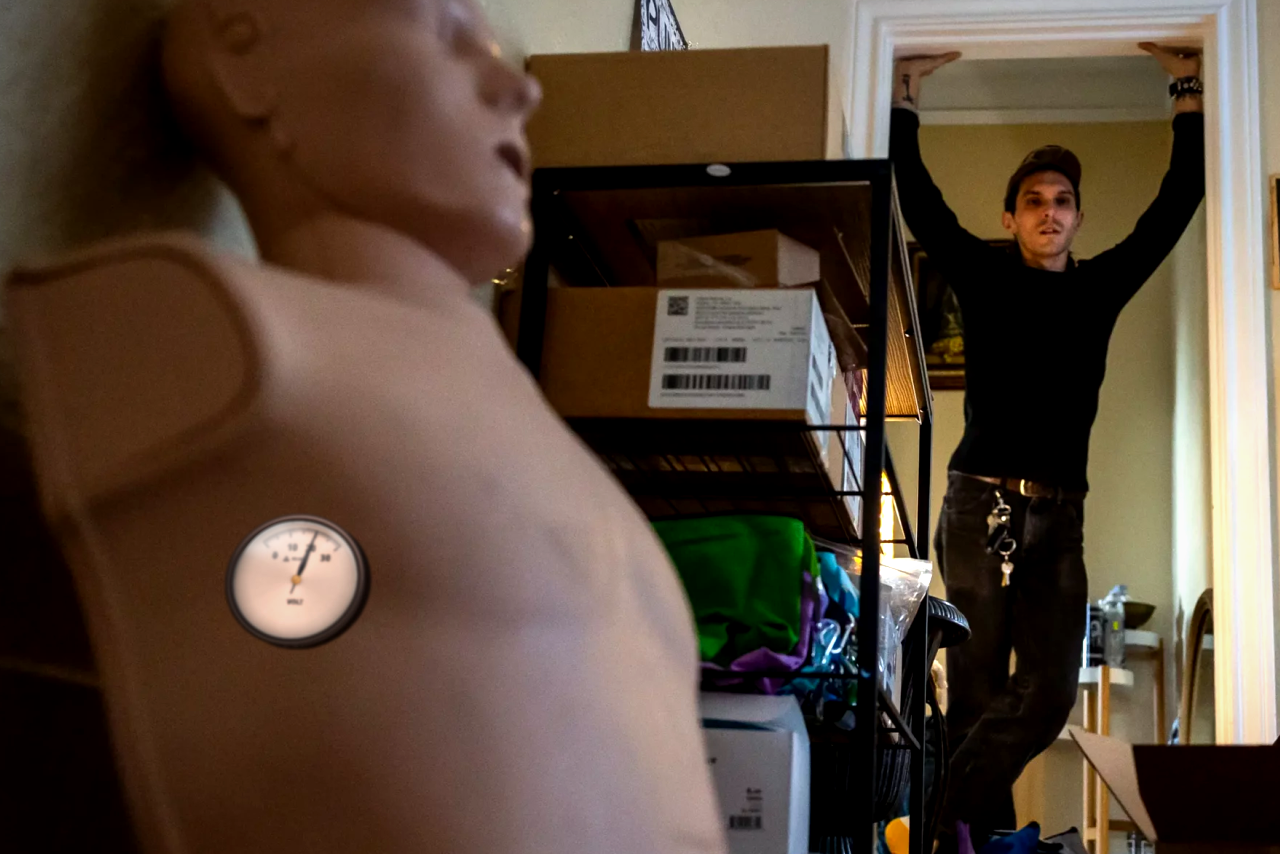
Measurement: 20 V
